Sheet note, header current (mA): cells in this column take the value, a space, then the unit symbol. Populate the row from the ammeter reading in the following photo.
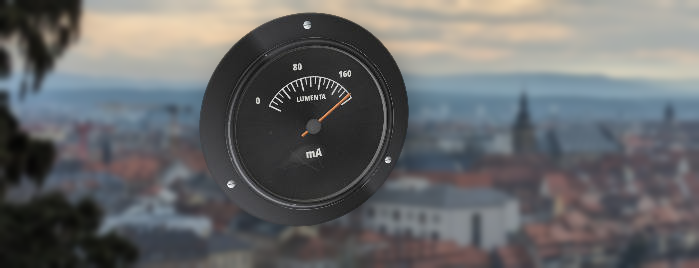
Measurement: 190 mA
